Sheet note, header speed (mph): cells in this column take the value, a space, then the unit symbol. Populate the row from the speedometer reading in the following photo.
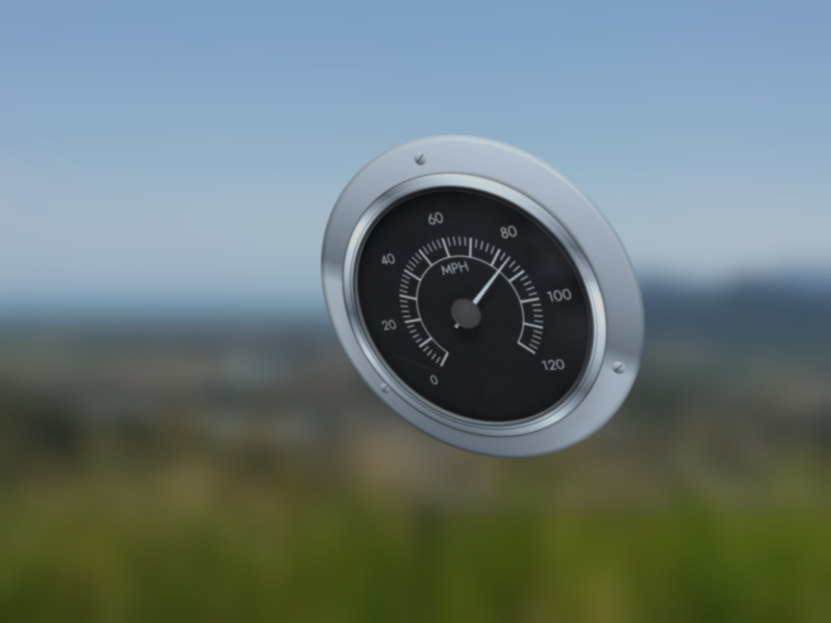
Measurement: 84 mph
